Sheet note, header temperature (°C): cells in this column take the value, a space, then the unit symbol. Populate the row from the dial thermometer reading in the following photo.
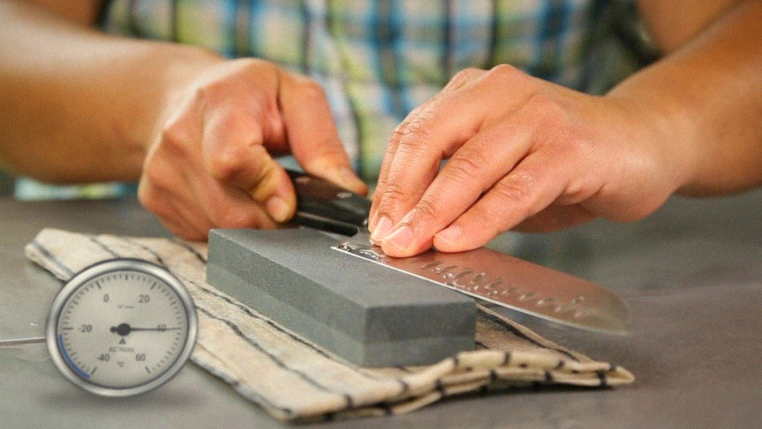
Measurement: 40 °C
